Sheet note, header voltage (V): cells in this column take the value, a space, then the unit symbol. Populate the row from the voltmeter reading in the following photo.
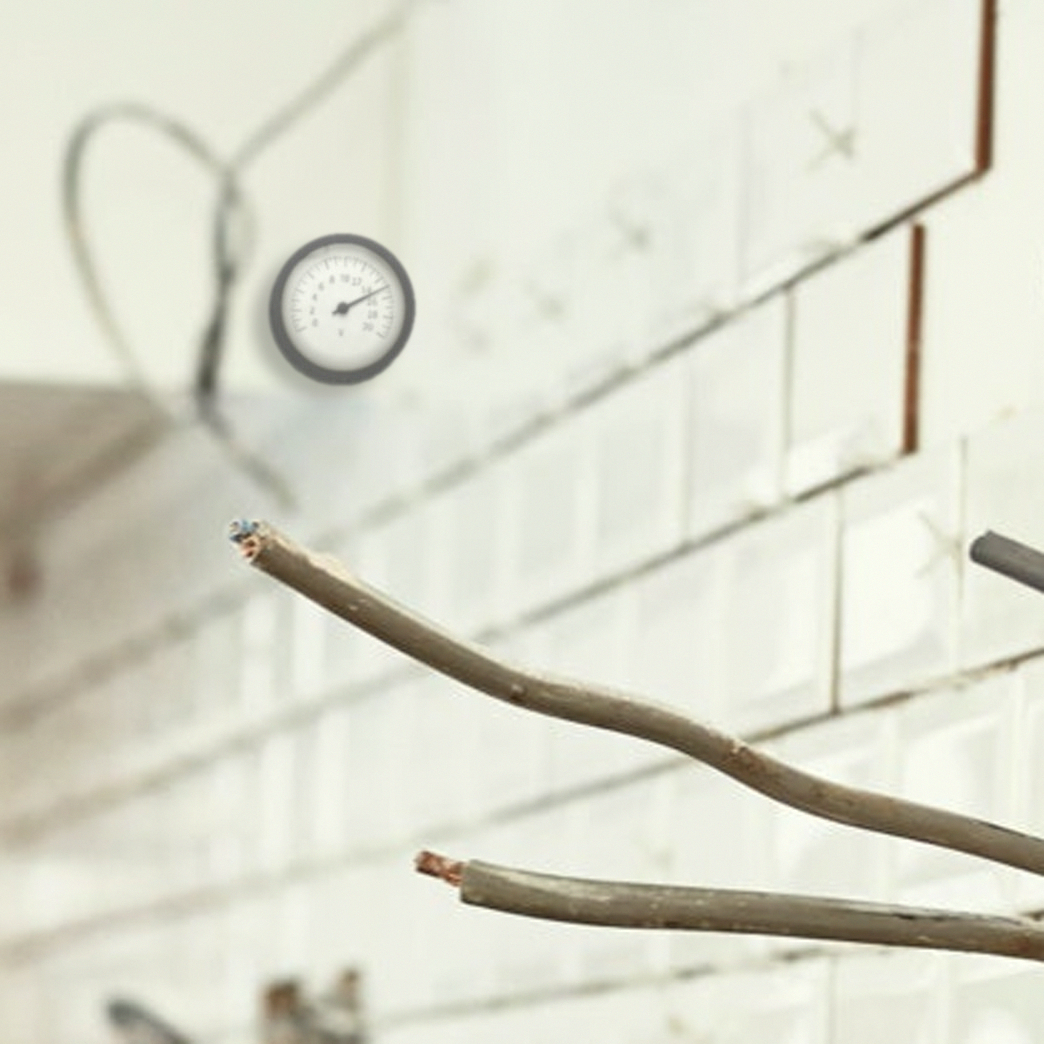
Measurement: 15 V
